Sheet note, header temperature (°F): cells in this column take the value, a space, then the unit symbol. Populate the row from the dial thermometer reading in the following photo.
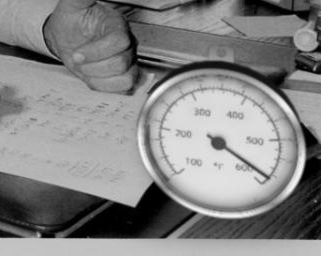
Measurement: 580 °F
